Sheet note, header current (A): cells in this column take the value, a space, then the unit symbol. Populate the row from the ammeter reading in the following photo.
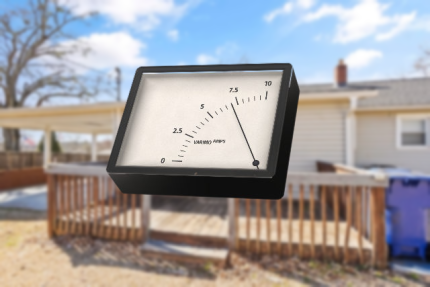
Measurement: 7 A
